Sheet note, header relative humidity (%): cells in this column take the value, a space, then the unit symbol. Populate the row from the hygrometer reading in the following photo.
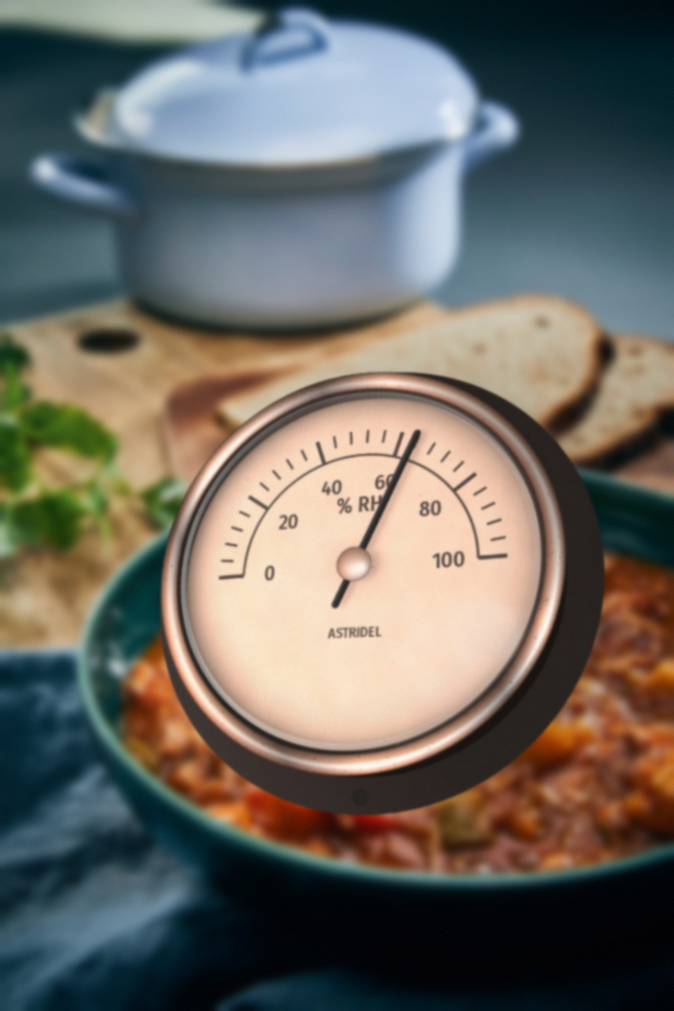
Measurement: 64 %
